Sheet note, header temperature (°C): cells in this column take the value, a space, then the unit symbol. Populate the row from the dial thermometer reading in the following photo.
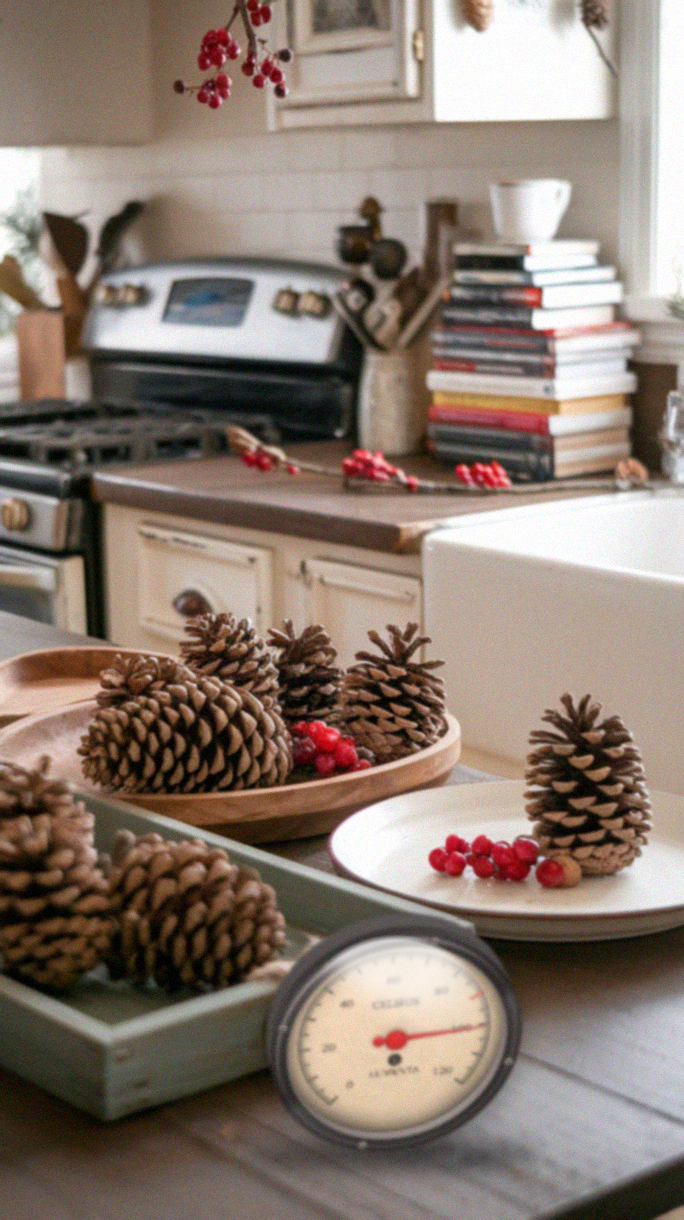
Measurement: 100 °C
